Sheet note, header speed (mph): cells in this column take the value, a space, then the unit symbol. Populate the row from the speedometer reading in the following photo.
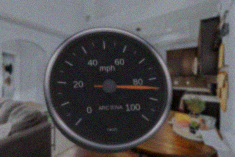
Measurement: 85 mph
